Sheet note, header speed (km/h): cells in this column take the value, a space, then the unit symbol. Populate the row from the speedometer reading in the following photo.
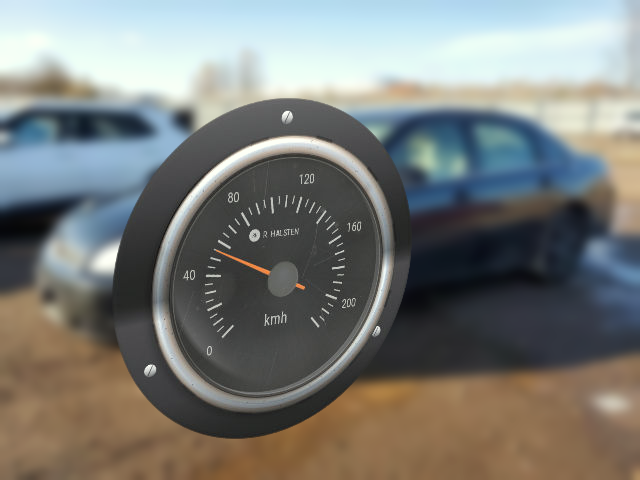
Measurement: 55 km/h
